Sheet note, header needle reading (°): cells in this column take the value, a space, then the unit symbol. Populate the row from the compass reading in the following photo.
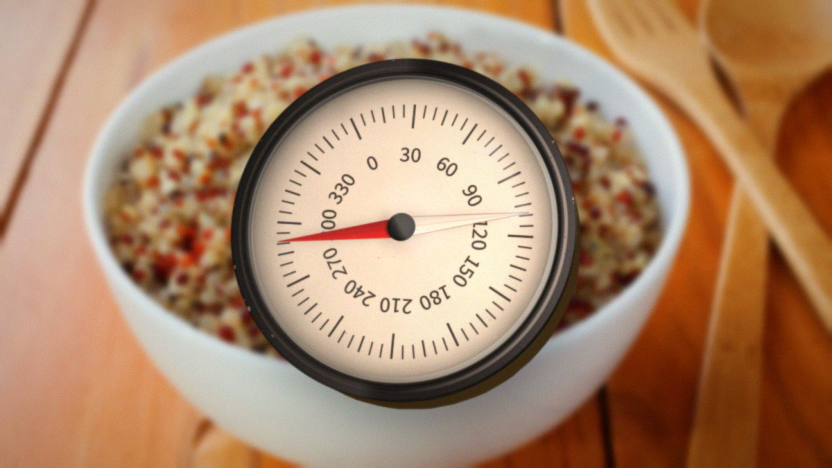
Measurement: 290 °
